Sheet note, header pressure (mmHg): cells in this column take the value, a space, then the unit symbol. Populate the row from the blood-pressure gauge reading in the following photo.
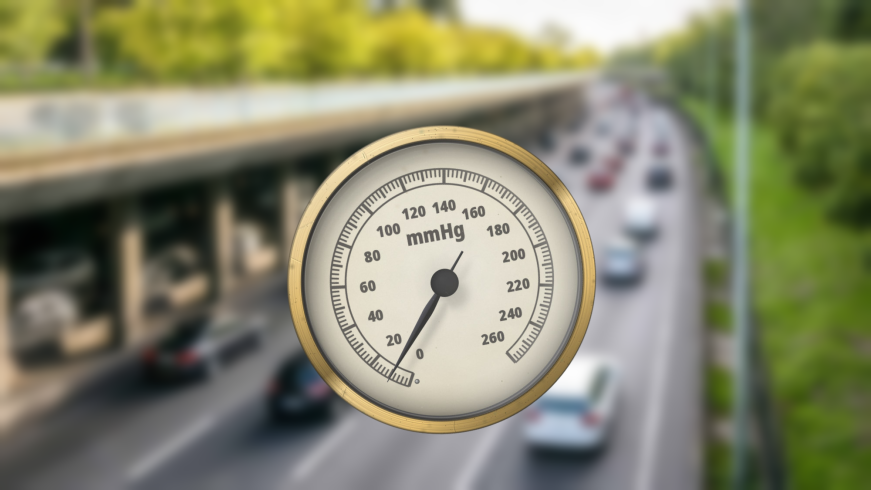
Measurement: 10 mmHg
